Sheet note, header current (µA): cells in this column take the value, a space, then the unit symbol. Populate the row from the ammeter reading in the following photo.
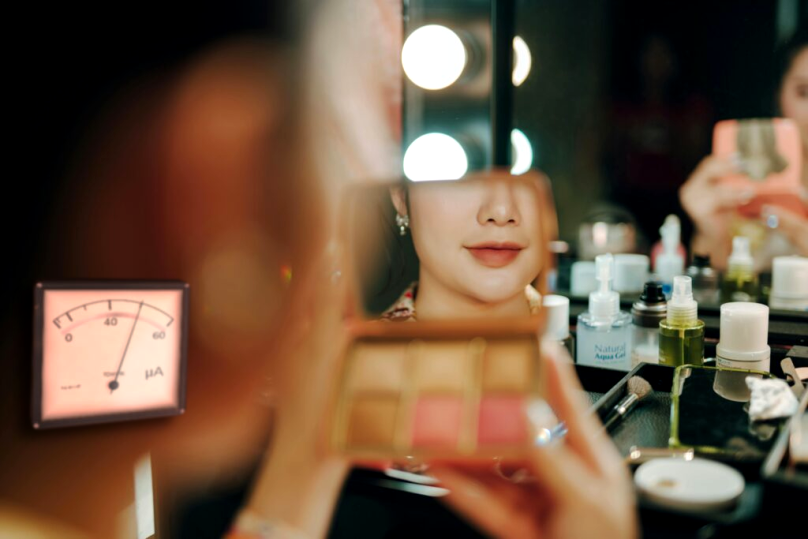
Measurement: 50 µA
